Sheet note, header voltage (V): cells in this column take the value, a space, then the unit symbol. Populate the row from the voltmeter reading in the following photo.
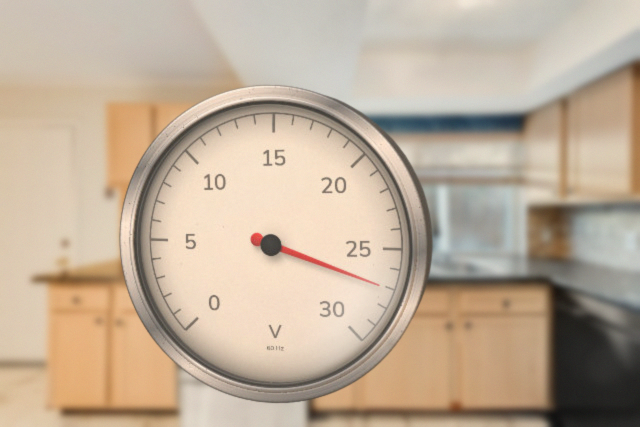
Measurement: 27 V
